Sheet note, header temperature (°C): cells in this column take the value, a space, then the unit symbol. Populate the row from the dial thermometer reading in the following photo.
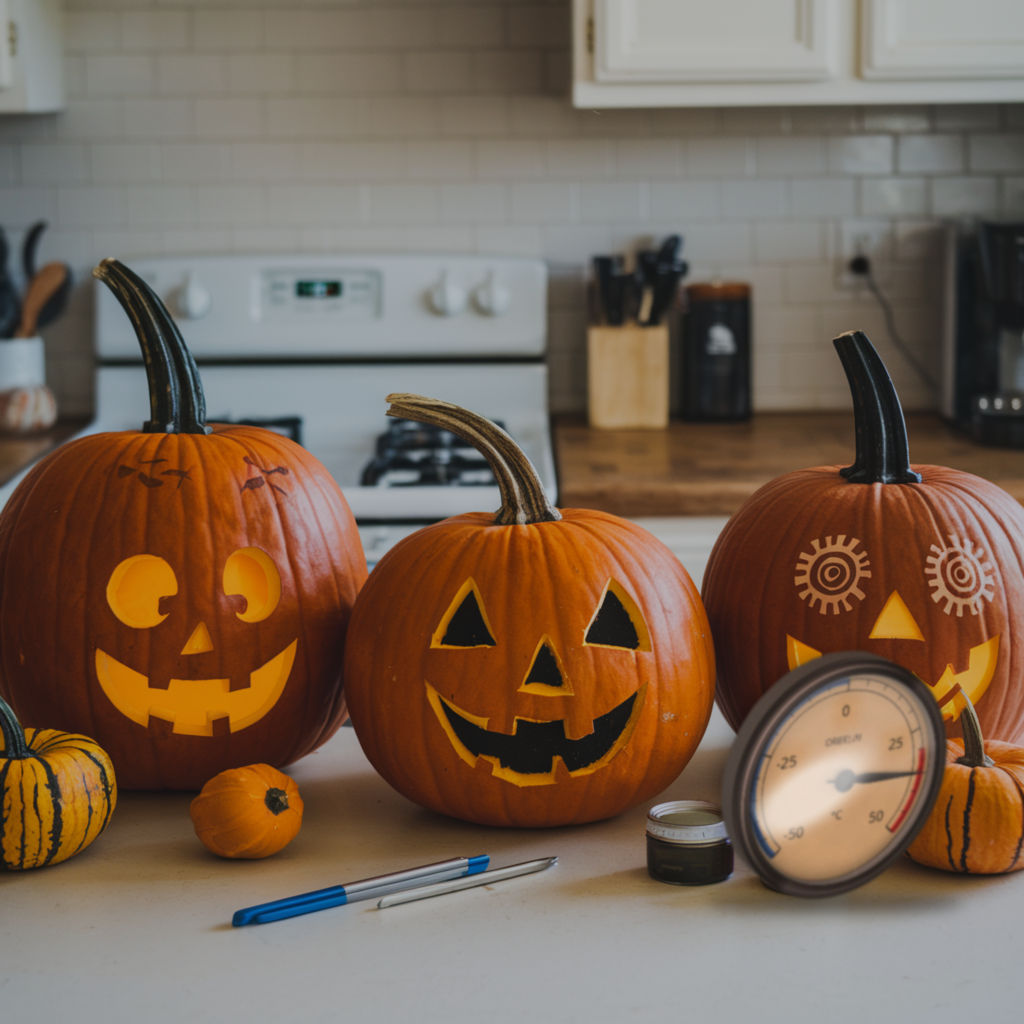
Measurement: 35 °C
